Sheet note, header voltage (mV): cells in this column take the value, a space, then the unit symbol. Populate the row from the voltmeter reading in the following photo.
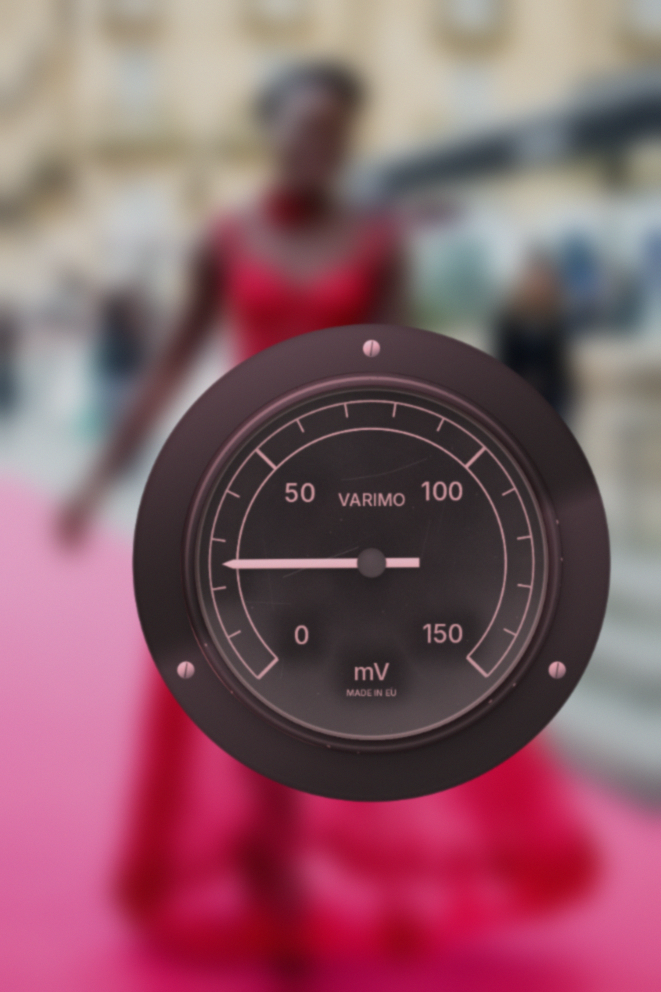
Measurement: 25 mV
